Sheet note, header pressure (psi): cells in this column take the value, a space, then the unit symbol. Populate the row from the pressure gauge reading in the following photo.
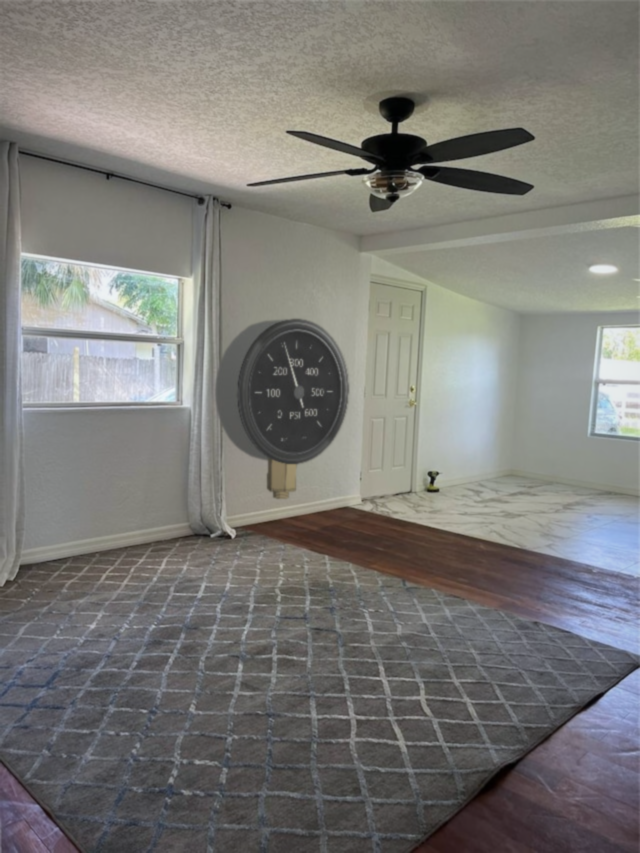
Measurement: 250 psi
